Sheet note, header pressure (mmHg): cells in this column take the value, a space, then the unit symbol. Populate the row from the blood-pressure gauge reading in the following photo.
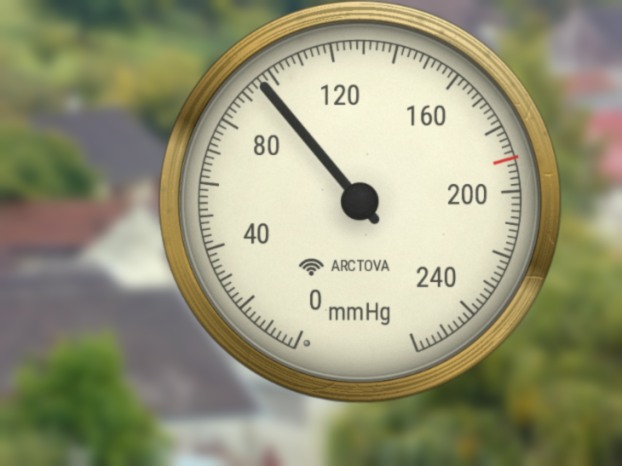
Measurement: 96 mmHg
